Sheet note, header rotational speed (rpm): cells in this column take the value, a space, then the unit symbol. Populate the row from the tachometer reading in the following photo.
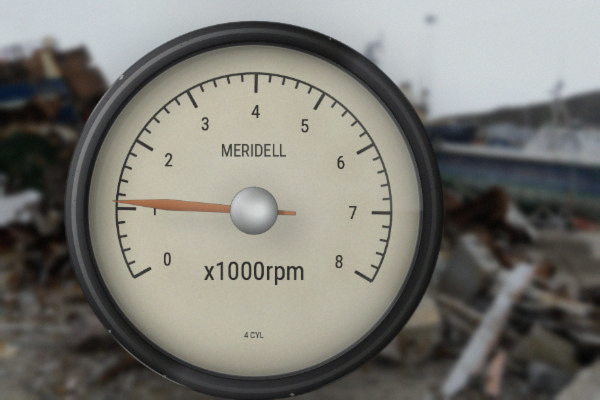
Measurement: 1100 rpm
